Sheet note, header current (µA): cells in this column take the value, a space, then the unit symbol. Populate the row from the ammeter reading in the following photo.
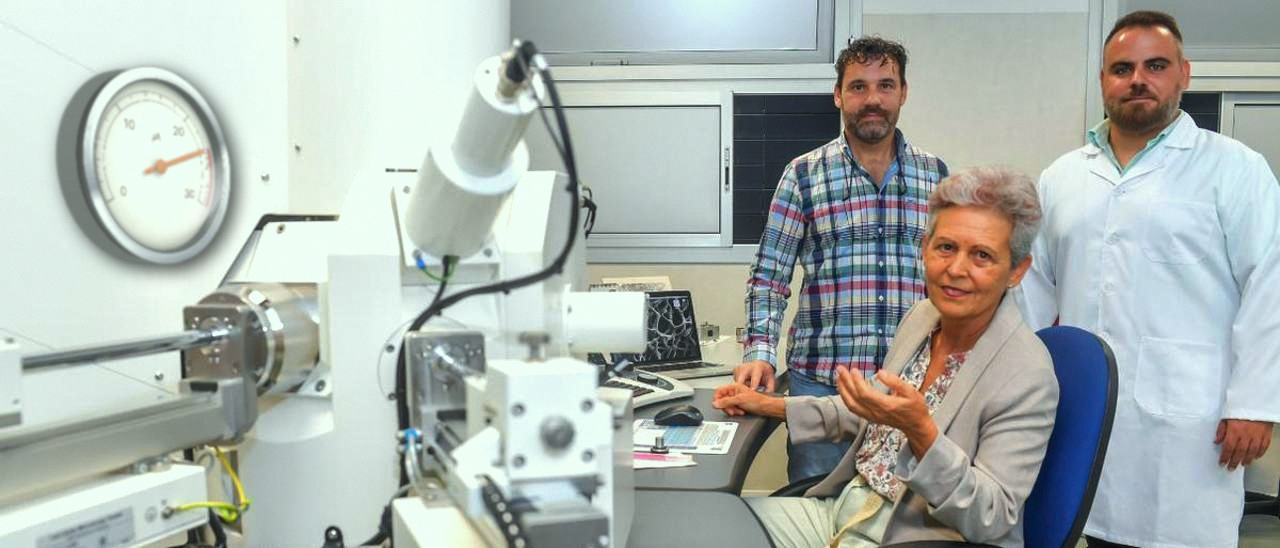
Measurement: 24 µA
